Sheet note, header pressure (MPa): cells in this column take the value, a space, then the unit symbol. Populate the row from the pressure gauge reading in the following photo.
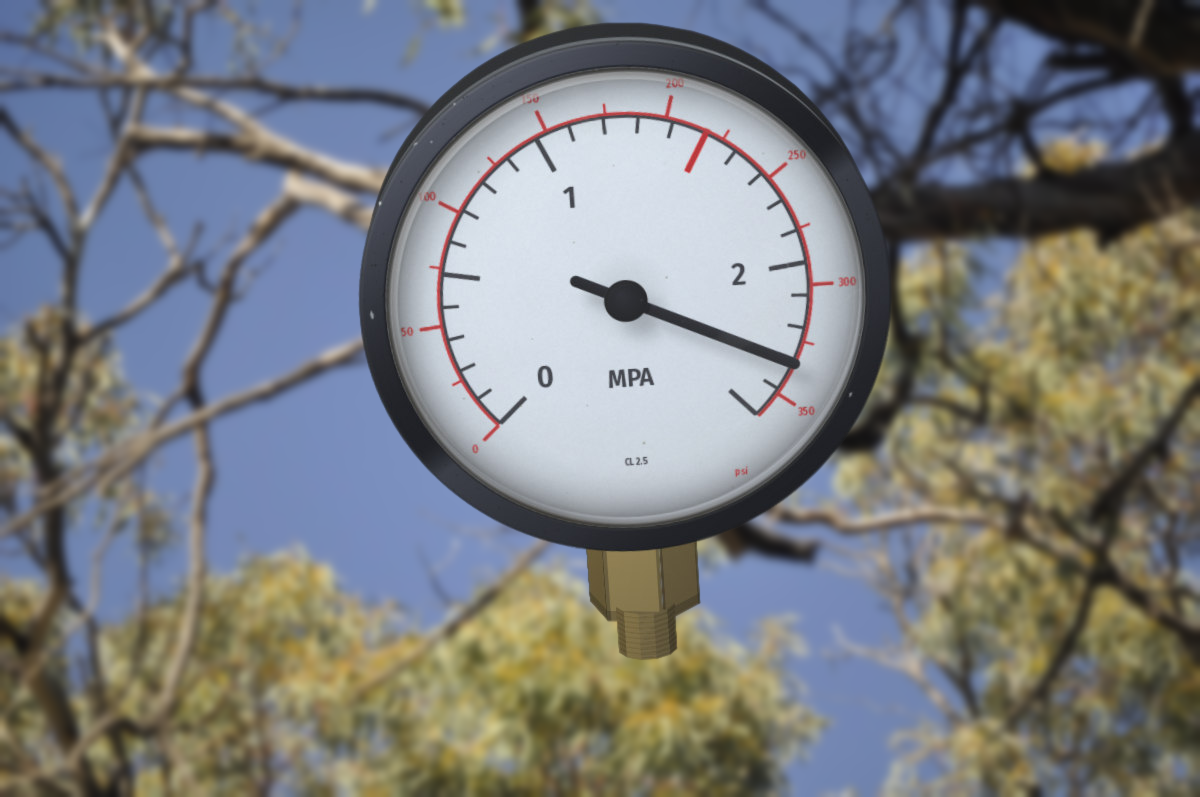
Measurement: 2.3 MPa
